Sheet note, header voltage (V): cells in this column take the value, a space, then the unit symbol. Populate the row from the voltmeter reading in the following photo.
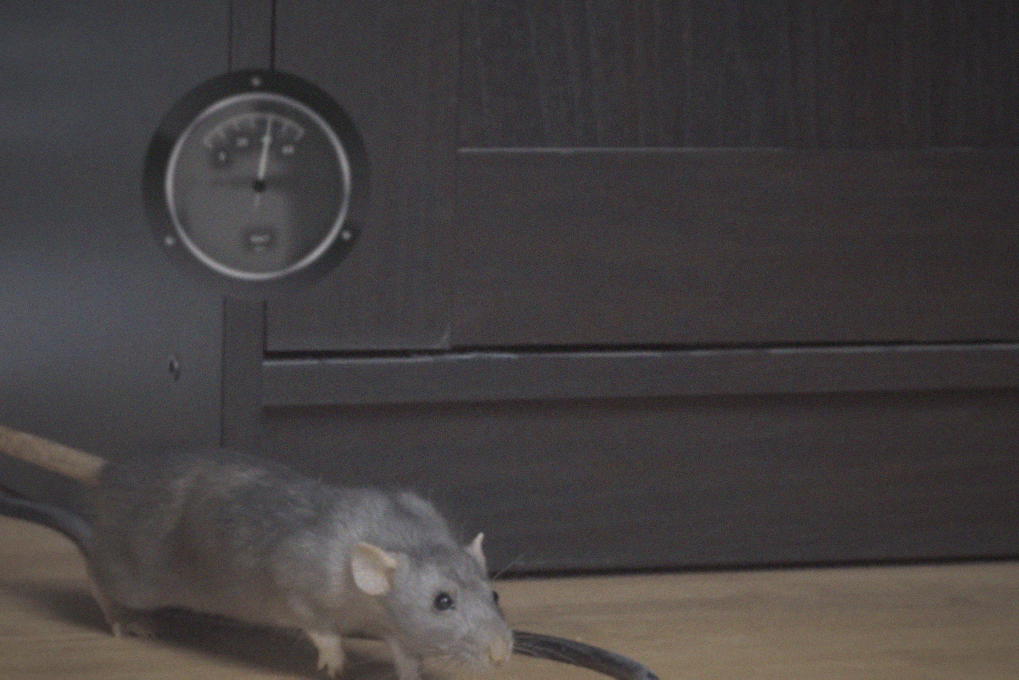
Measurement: 40 V
